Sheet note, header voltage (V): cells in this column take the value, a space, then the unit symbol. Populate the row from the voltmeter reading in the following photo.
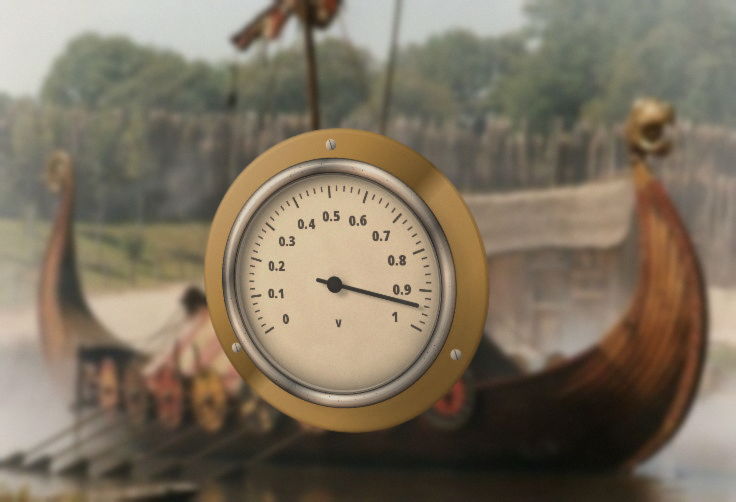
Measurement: 0.94 V
